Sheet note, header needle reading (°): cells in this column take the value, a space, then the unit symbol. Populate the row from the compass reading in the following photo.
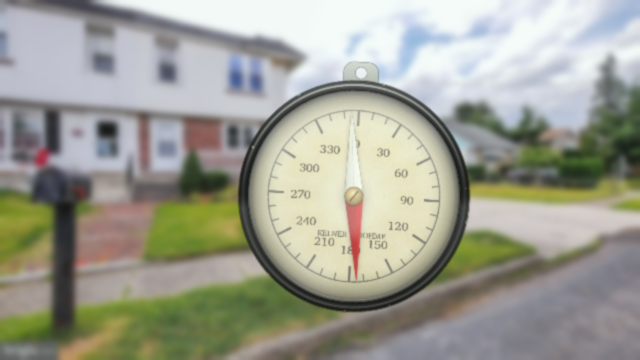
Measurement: 175 °
